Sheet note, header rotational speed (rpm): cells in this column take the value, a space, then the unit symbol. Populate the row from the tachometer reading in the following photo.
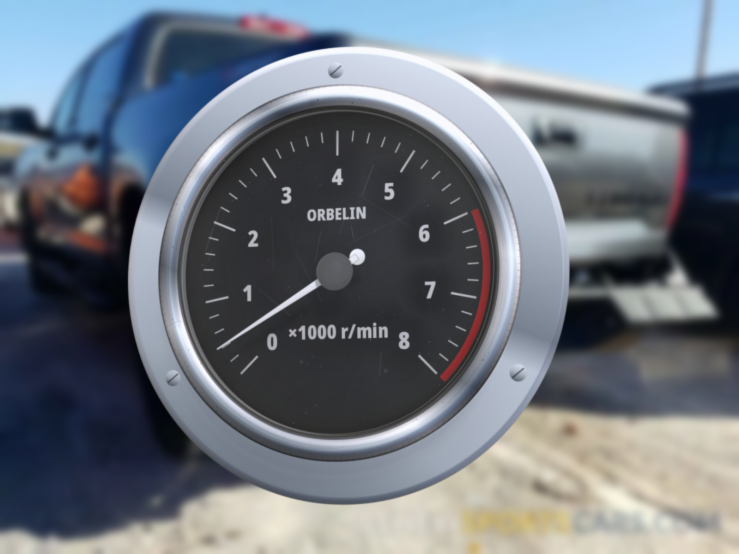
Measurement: 400 rpm
